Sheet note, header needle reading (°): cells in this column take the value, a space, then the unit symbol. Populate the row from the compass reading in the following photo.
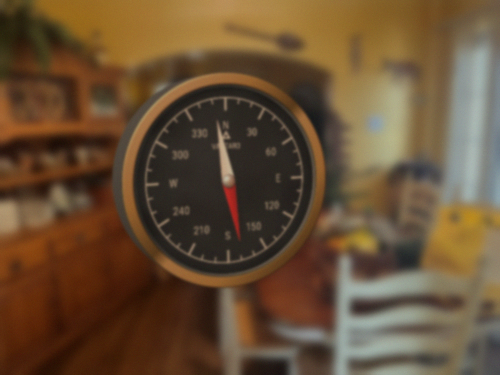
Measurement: 170 °
